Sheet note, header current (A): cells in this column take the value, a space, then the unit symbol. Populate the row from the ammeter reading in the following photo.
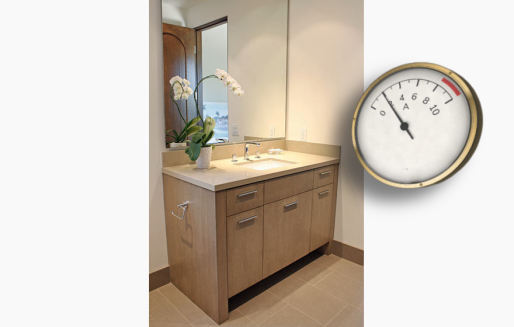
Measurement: 2 A
